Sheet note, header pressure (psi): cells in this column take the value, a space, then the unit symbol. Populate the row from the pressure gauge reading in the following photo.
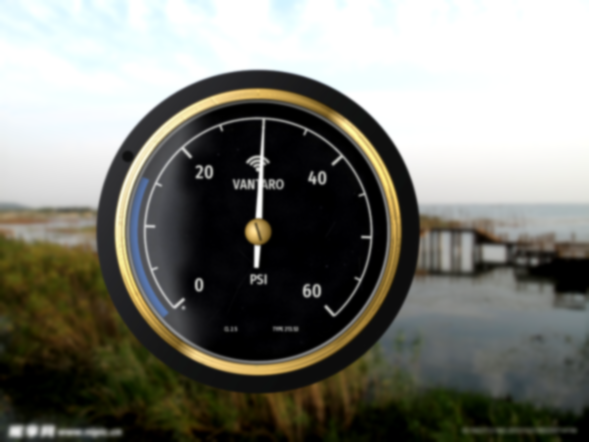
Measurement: 30 psi
